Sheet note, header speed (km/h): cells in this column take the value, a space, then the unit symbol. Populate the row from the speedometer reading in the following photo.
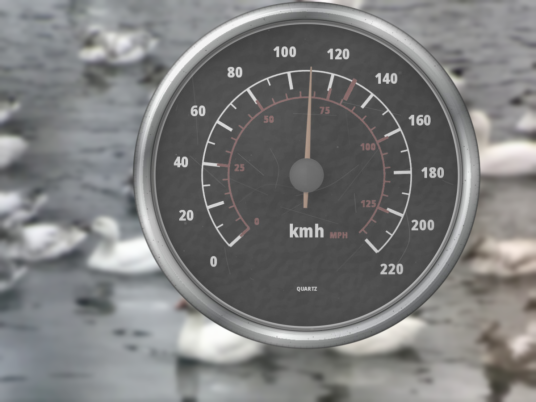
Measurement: 110 km/h
